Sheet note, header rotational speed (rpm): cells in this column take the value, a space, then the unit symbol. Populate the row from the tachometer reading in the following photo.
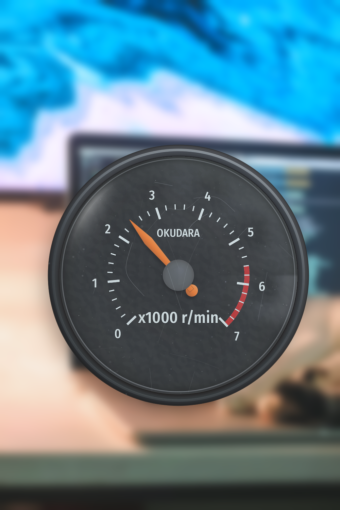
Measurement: 2400 rpm
